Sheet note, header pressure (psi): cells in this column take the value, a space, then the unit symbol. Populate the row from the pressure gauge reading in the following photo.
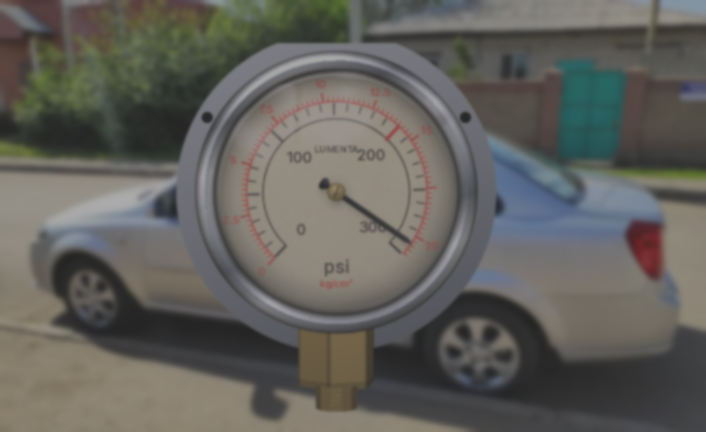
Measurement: 290 psi
